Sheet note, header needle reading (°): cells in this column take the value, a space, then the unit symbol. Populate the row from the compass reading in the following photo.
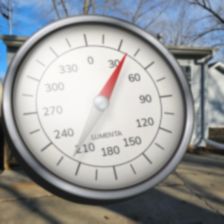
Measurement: 37.5 °
